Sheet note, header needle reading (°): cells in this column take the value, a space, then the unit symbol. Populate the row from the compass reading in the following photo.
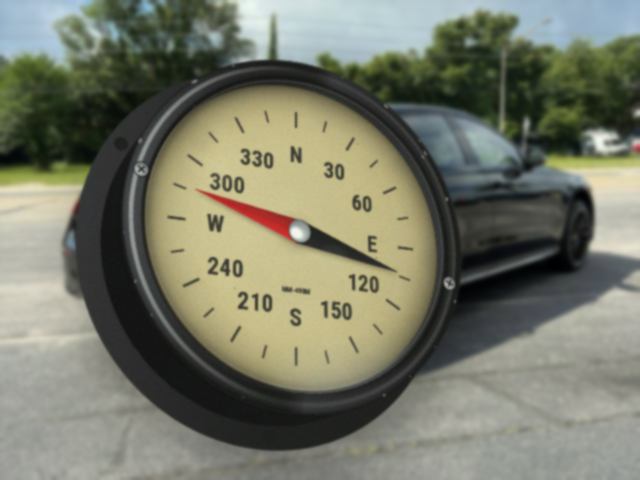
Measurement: 285 °
